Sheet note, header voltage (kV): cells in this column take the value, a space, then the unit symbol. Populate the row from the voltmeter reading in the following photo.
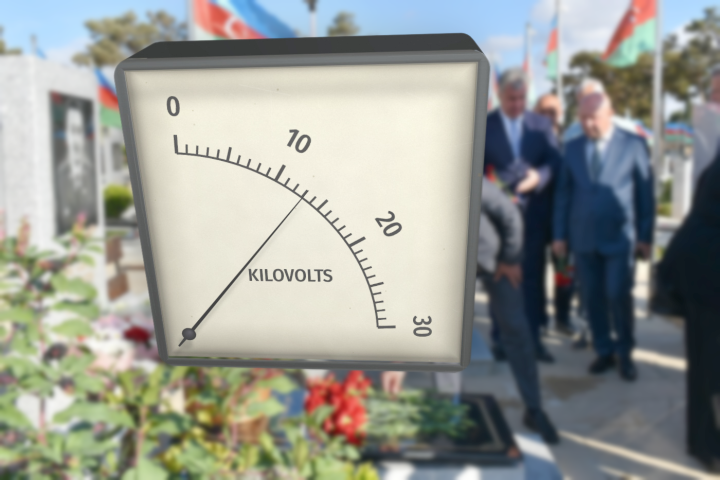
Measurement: 13 kV
